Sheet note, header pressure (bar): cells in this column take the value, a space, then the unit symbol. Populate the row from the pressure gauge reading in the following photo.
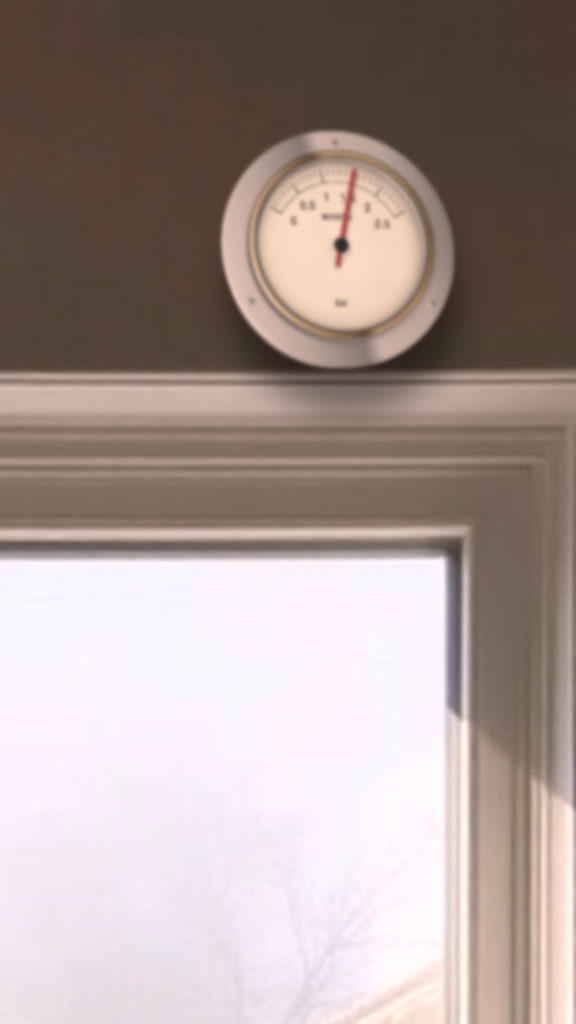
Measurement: 1.5 bar
